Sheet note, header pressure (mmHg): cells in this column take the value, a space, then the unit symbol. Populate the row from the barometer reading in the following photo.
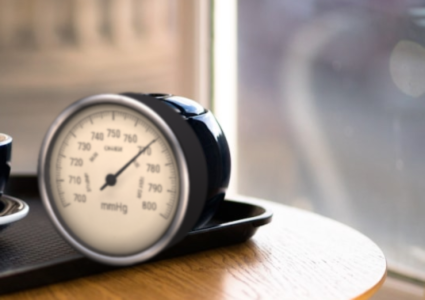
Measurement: 770 mmHg
